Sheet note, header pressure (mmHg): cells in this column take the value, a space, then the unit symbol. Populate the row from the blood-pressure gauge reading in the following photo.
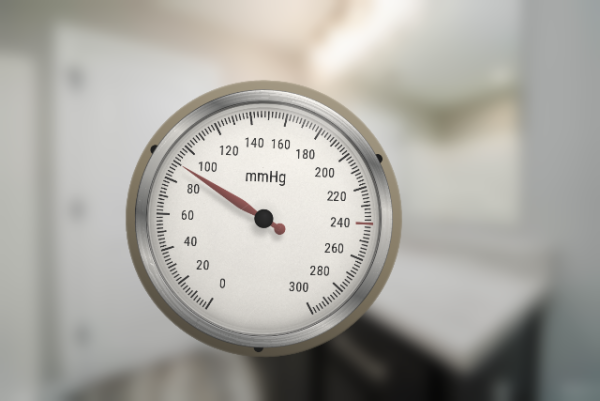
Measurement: 90 mmHg
